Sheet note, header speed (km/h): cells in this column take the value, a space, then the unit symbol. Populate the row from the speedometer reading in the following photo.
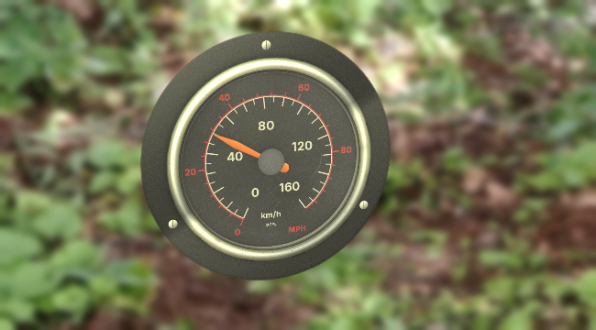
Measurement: 50 km/h
